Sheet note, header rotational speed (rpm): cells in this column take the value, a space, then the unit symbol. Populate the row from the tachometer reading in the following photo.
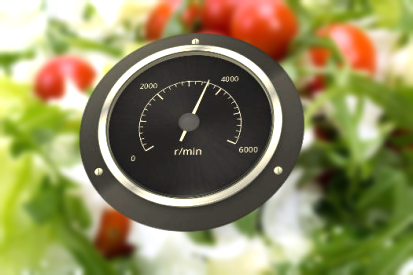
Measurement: 3600 rpm
